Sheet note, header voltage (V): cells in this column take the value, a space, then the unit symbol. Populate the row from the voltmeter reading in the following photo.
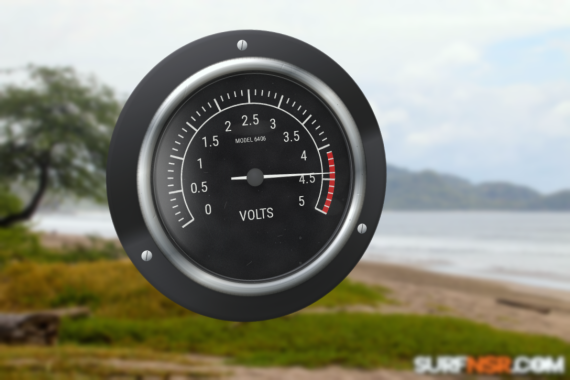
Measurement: 4.4 V
